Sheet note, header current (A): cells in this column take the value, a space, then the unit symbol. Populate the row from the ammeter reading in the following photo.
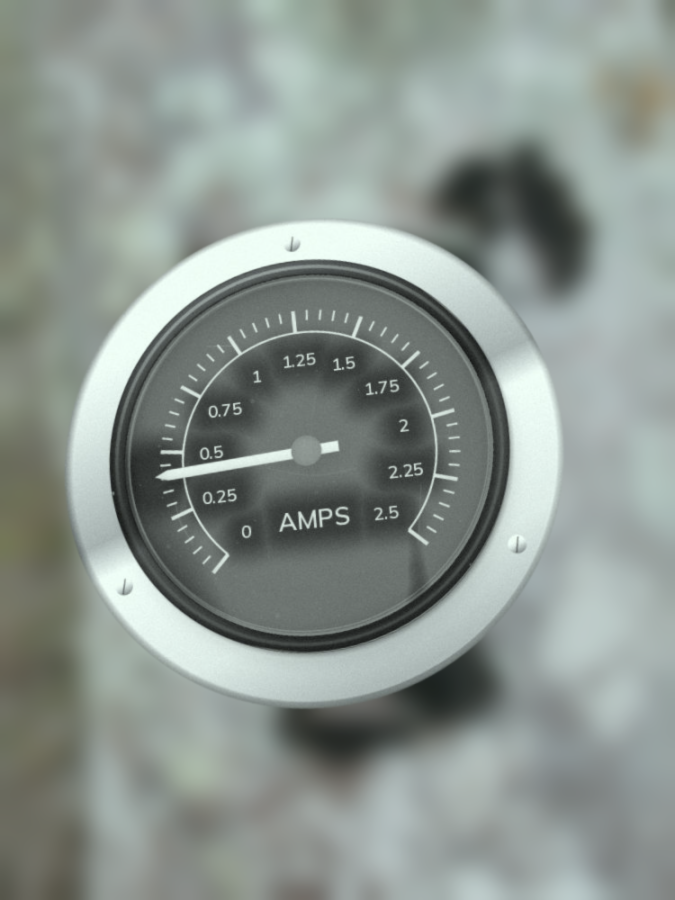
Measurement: 0.4 A
